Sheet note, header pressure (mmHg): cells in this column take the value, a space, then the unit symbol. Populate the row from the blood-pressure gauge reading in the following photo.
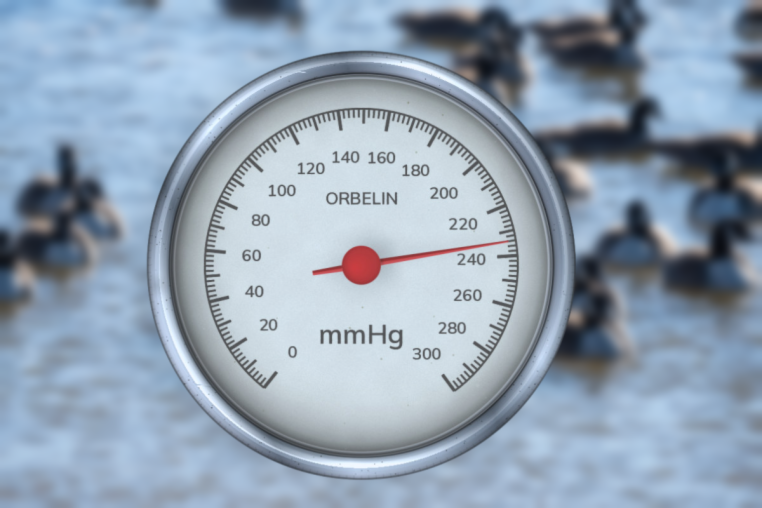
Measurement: 234 mmHg
